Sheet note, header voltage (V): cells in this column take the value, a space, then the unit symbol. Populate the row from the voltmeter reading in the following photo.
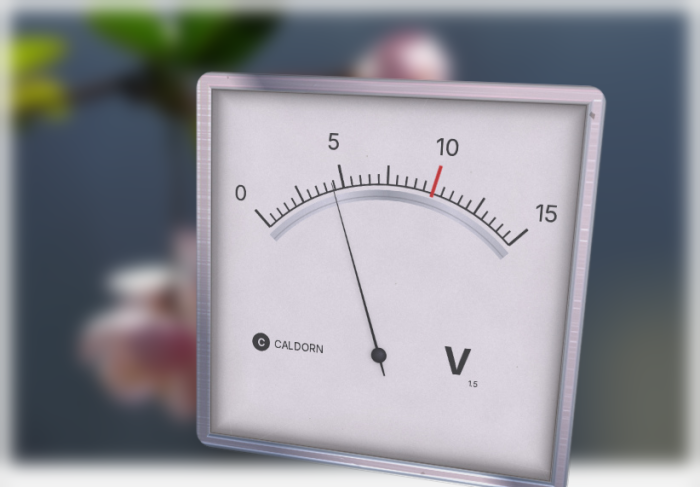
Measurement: 4.5 V
